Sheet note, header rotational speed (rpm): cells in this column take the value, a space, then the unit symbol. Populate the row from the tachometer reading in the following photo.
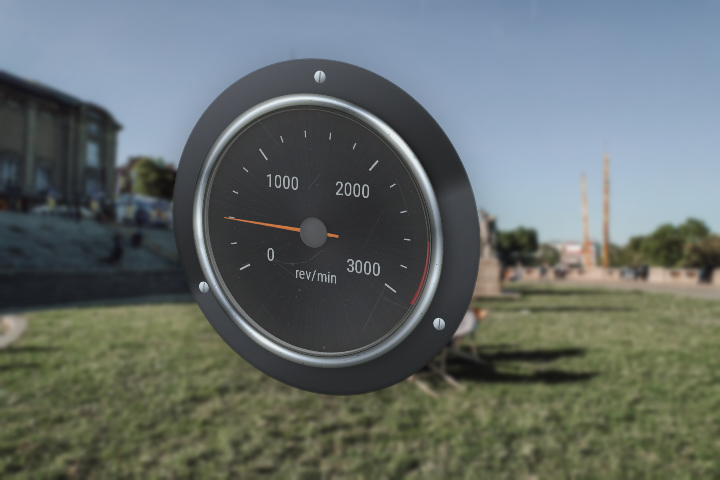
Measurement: 400 rpm
